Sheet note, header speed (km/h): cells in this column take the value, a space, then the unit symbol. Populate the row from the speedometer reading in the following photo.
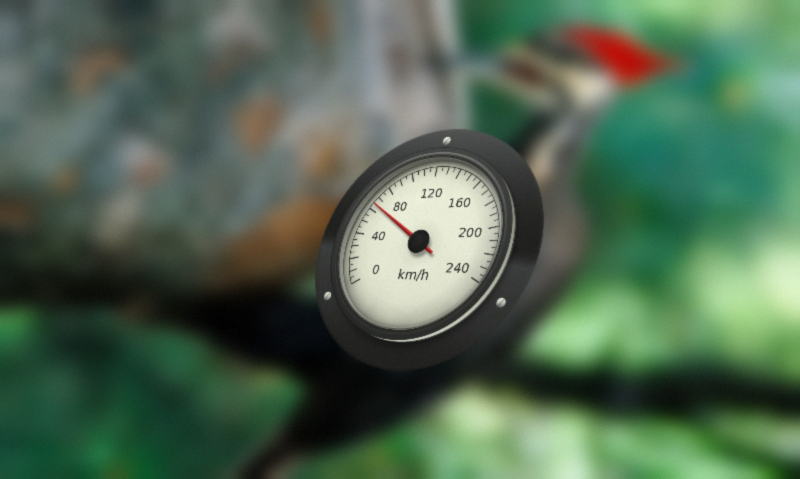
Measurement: 65 km/h
